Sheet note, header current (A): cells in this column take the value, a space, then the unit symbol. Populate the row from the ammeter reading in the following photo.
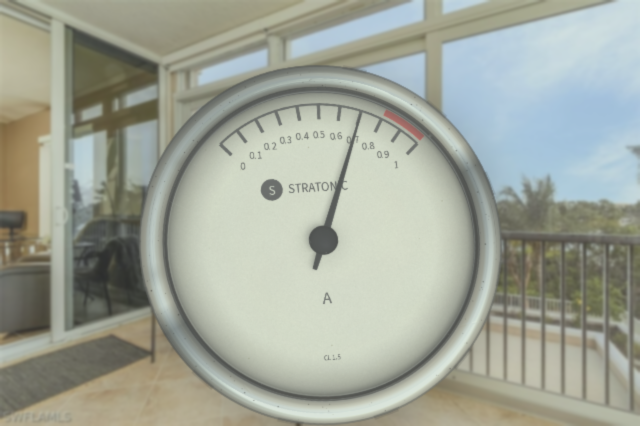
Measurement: 0.7 A
